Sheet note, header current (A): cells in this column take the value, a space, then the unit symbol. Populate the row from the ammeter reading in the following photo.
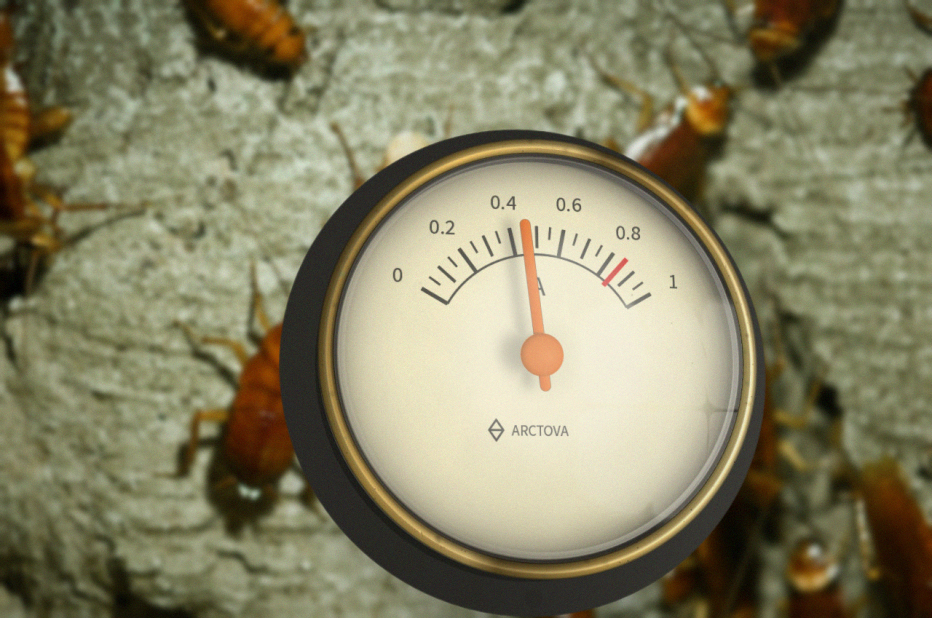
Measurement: 0.45 A
